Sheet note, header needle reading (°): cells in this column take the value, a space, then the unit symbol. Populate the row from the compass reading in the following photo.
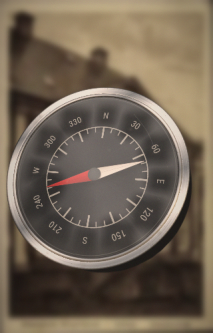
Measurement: 250 °
